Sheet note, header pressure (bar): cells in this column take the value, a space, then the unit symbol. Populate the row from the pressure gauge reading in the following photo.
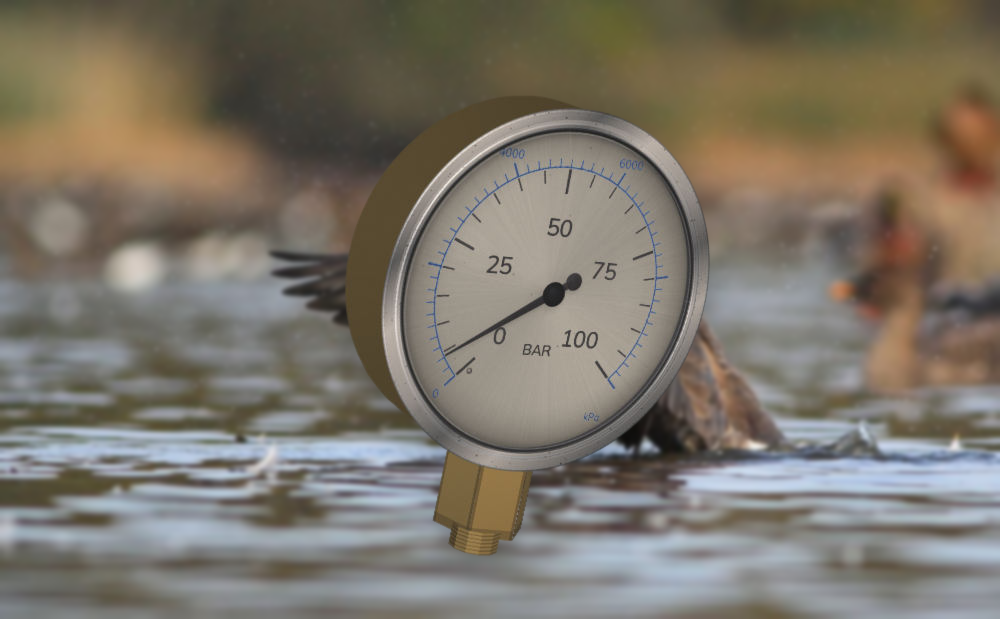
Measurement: 5 bar
